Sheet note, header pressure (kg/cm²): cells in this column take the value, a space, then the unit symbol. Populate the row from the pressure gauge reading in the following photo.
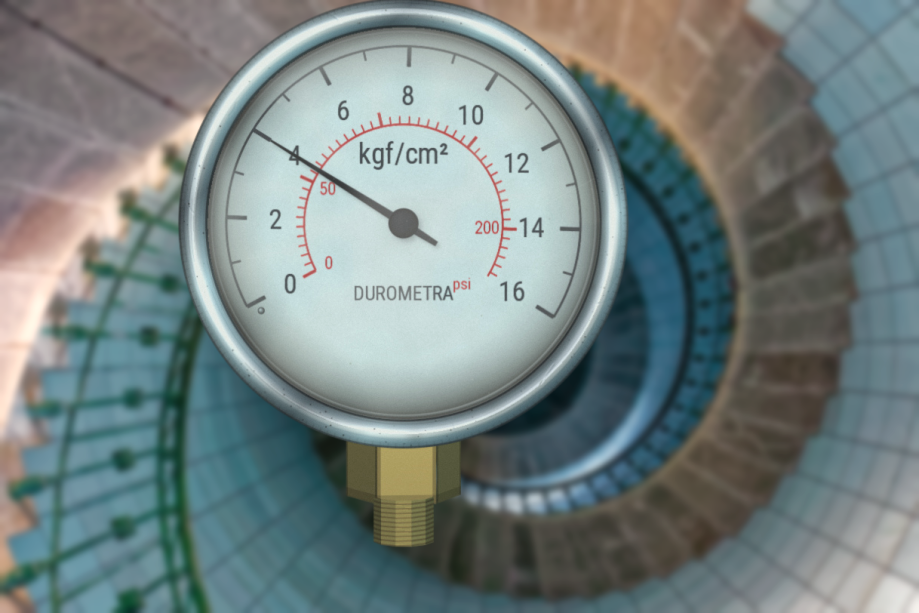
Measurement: 4 kg/cm²
